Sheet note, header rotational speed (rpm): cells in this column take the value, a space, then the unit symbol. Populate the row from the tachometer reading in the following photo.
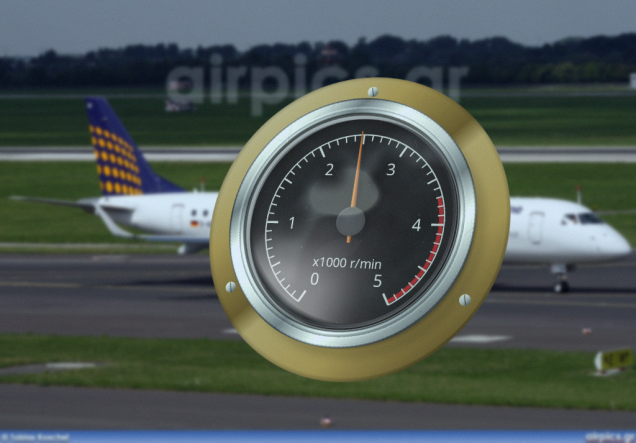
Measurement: 2500 rpm
